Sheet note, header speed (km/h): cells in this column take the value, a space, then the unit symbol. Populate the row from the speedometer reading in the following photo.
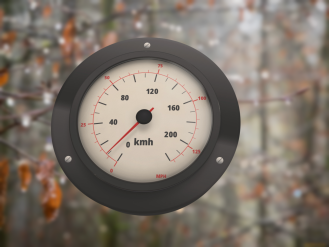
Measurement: 10 km/h
